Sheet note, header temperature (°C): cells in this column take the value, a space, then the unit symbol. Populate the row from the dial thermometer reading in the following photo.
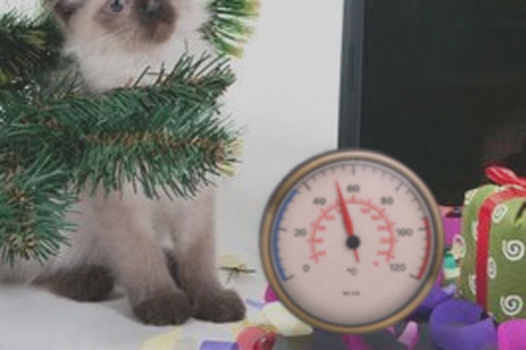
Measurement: 52 °C
